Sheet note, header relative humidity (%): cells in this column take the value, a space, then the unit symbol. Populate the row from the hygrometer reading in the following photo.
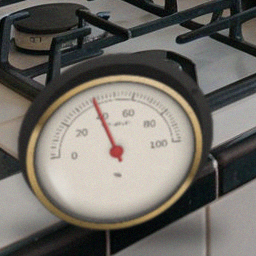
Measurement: 40 %
